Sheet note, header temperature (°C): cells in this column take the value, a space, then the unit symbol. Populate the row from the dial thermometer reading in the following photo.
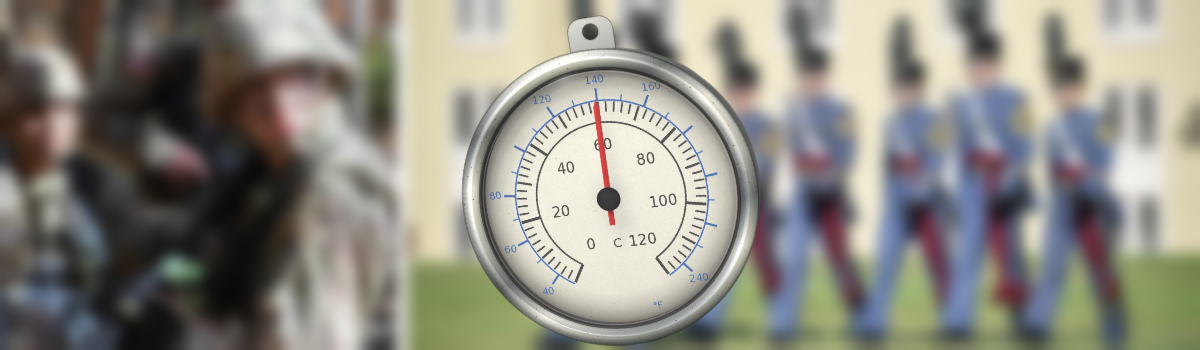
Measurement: 60 °C
